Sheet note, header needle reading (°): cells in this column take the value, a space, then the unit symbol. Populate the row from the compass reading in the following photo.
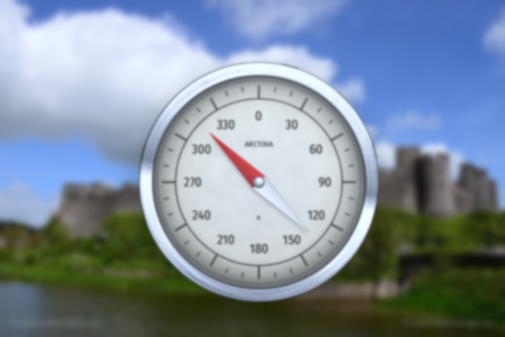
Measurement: 315 °
